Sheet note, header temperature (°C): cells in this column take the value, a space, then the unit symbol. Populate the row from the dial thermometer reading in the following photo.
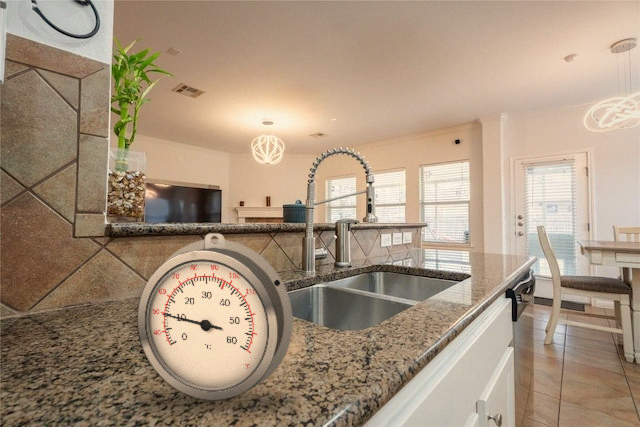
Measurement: 10 °C
